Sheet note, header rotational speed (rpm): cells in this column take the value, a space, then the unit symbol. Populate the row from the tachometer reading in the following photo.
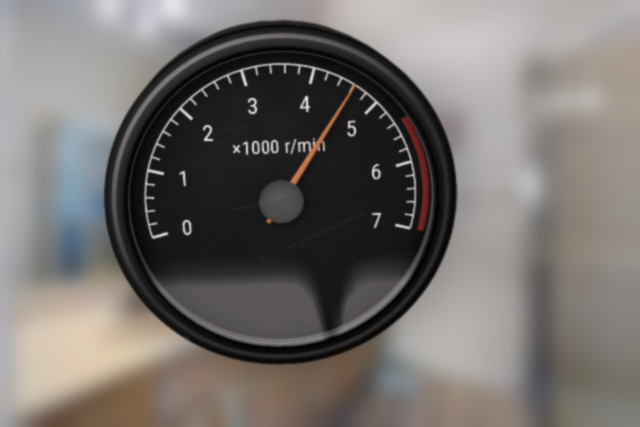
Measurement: 4600 rpm
